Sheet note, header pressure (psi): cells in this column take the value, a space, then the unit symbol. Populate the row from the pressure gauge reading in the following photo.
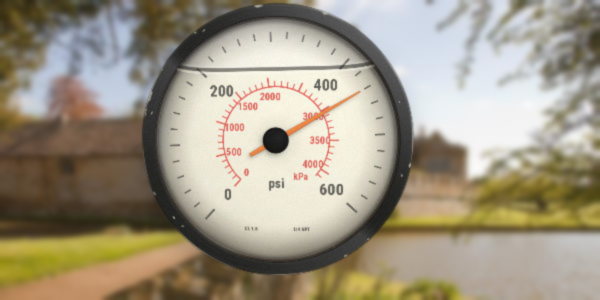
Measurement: 440 psi
